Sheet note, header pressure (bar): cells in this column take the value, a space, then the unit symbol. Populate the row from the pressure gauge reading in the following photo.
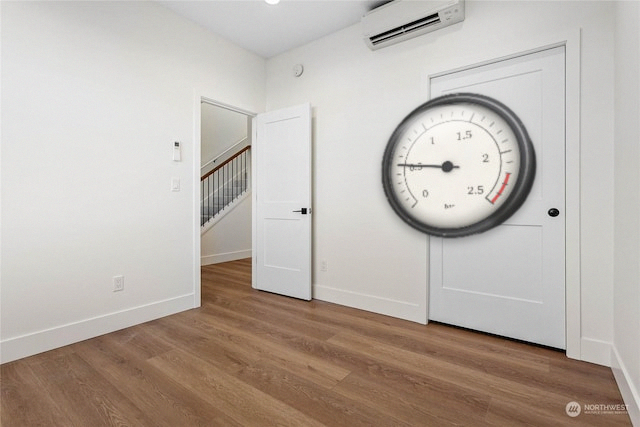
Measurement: 0.5 bar
